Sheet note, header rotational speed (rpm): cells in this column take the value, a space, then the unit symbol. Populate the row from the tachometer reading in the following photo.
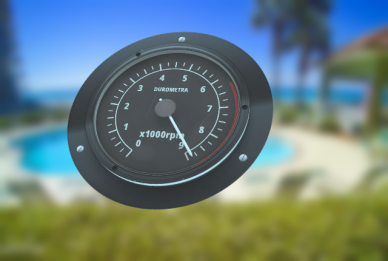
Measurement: 8875 rpm
